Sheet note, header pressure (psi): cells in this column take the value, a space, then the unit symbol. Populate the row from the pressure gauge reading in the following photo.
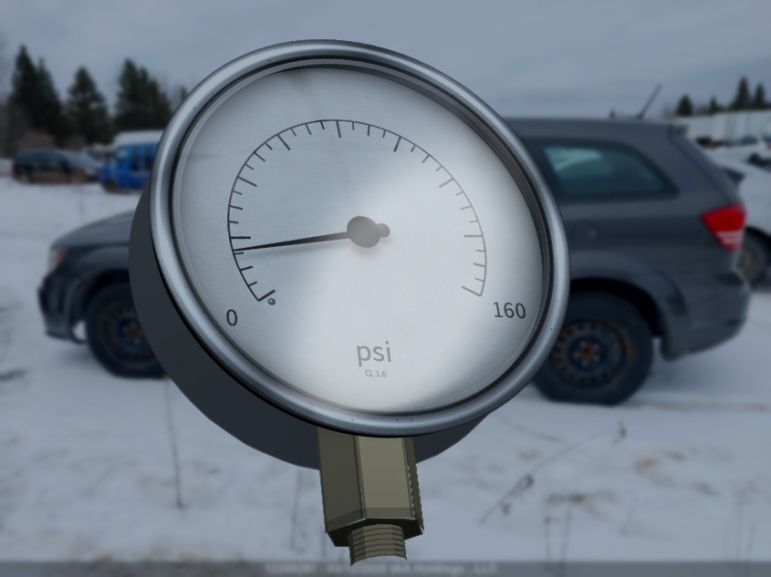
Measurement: 15 psi
